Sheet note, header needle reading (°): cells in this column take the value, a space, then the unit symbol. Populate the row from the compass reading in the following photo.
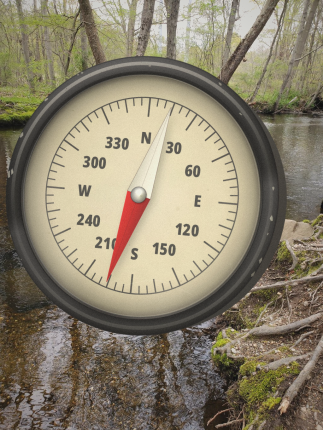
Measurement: 195 °
